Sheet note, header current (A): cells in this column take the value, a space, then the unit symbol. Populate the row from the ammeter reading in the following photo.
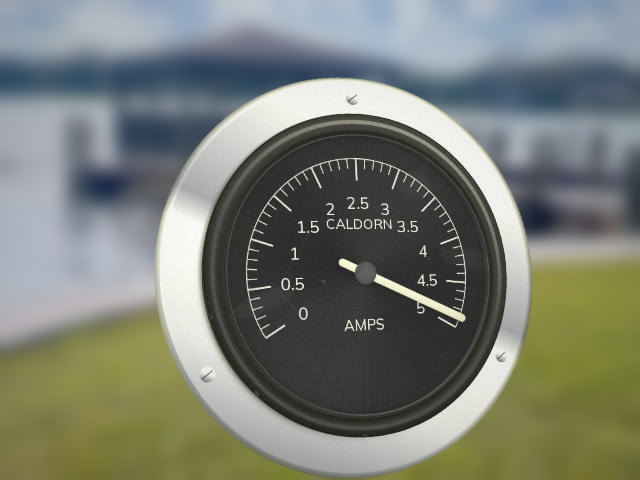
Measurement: 4.9 A
